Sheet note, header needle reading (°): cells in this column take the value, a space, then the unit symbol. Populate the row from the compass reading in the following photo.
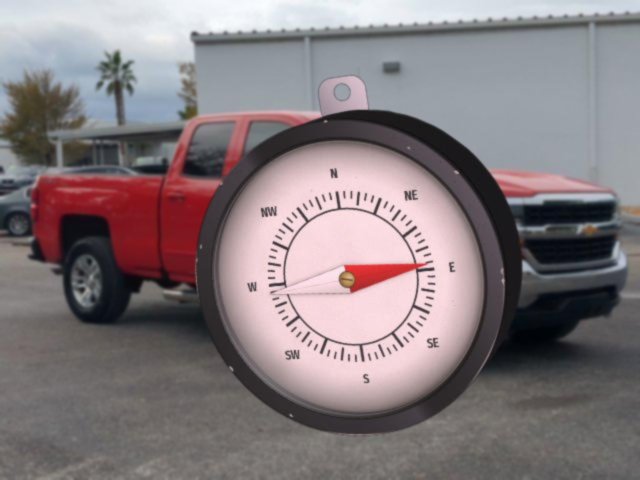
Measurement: 85 °
